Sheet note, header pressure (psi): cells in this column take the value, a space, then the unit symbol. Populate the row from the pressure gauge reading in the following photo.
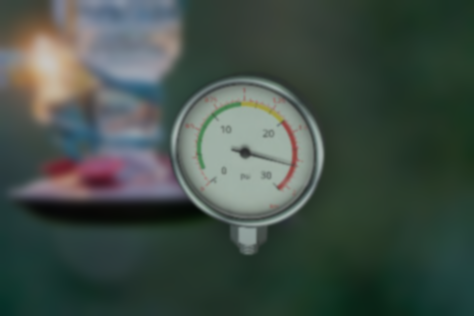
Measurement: 26 psi
